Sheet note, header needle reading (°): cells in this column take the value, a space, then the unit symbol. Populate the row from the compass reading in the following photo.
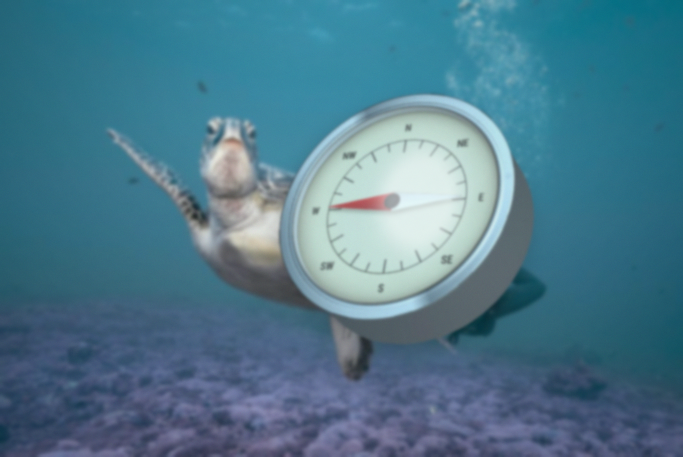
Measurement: 270 °
